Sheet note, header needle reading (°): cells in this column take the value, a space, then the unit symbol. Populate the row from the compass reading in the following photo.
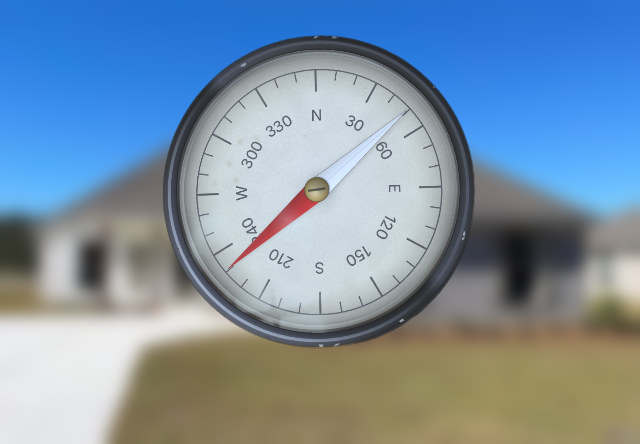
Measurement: 230 °
